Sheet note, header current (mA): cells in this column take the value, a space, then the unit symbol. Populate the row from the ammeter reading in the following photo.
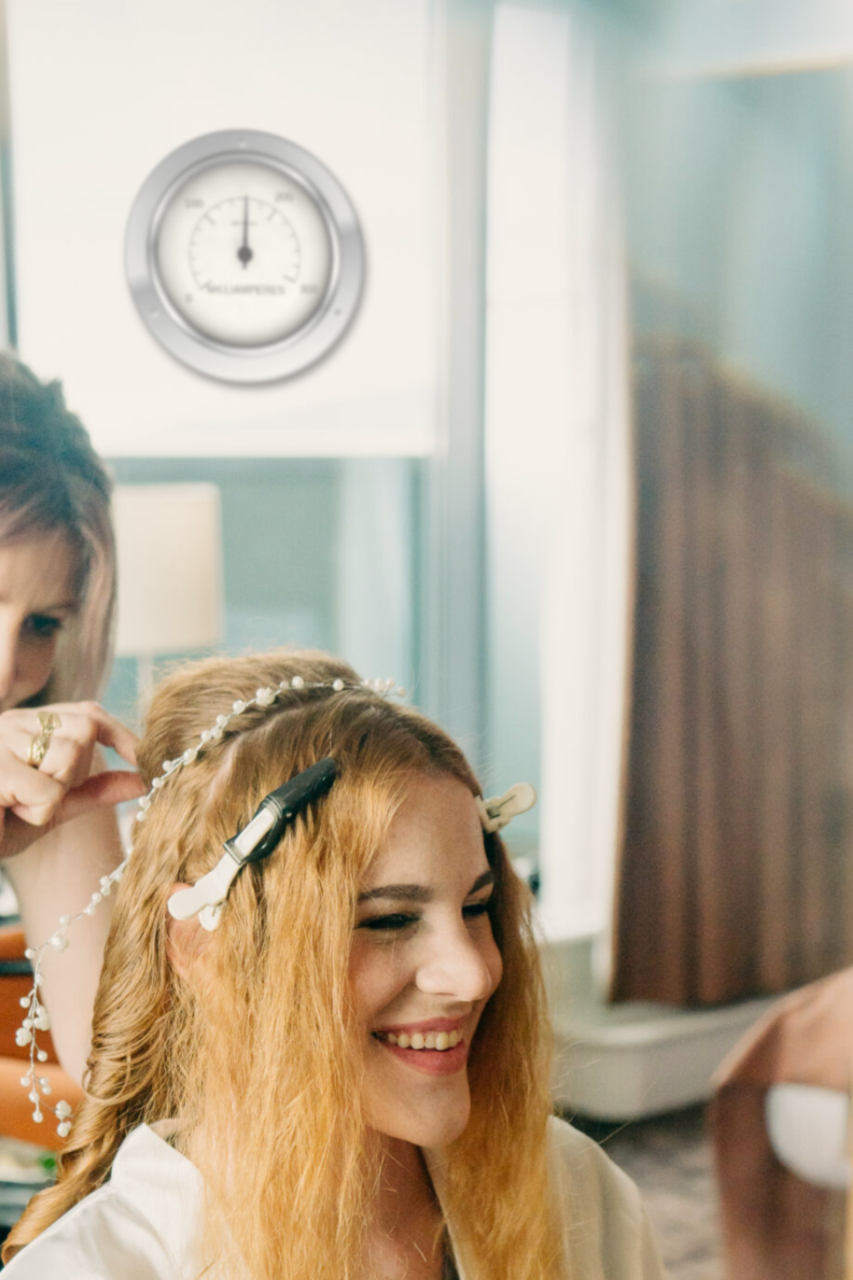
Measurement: 160 mA
